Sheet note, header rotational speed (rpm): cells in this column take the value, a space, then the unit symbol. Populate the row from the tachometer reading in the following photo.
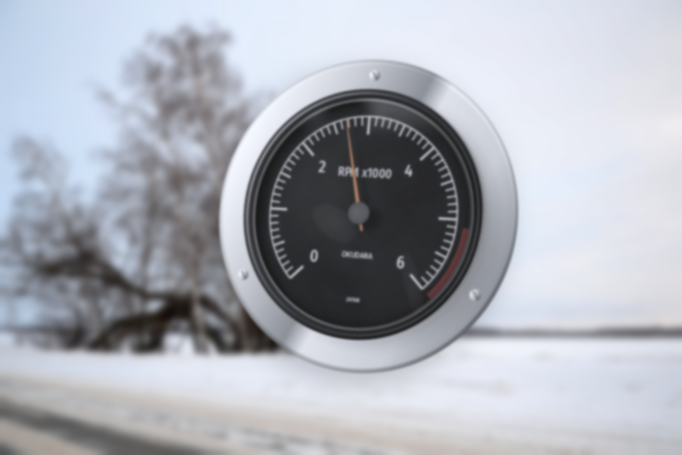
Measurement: 2700 rpm
